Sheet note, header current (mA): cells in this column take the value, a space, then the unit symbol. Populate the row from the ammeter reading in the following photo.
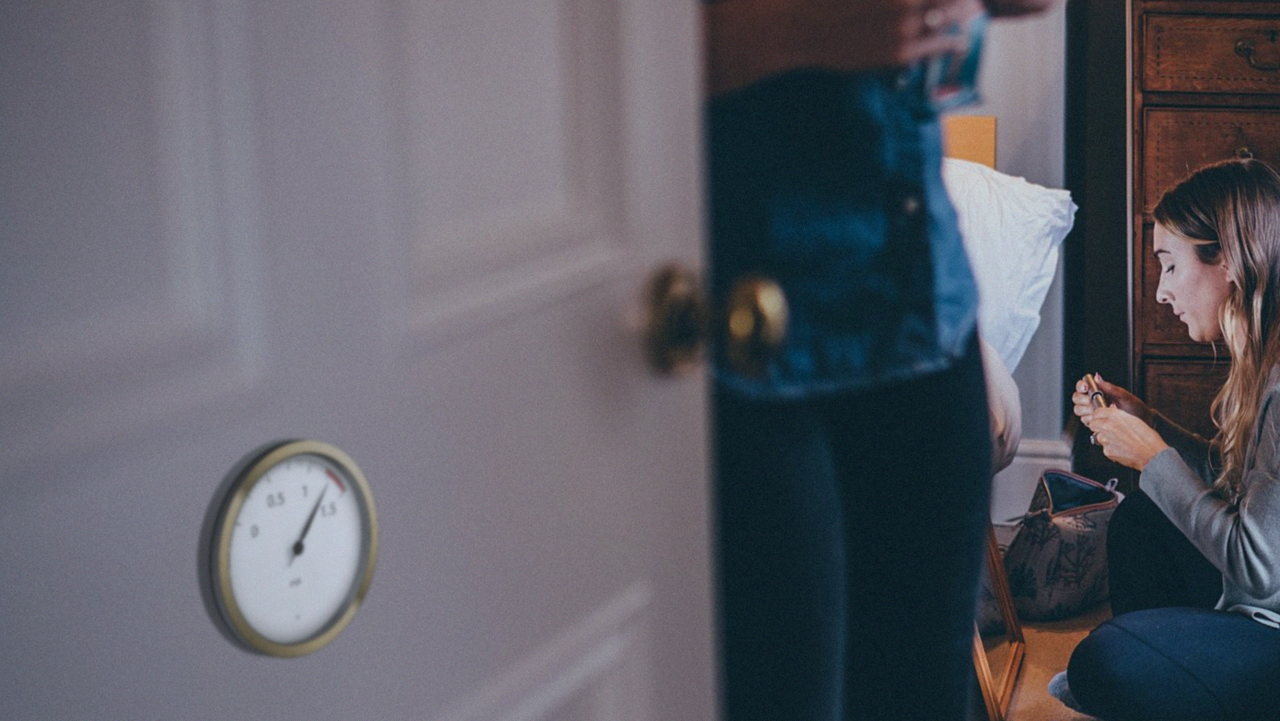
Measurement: 1.25 mA
